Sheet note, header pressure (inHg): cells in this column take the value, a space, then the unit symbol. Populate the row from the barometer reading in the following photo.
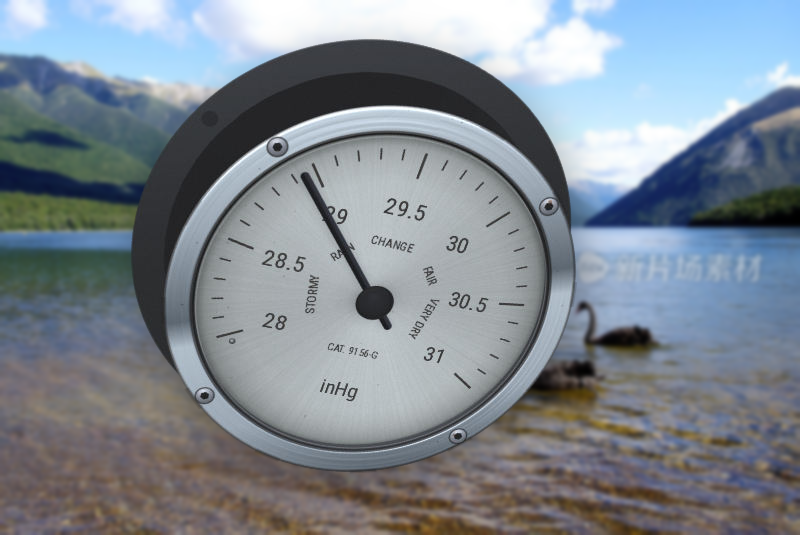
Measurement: 28.95 inHg
